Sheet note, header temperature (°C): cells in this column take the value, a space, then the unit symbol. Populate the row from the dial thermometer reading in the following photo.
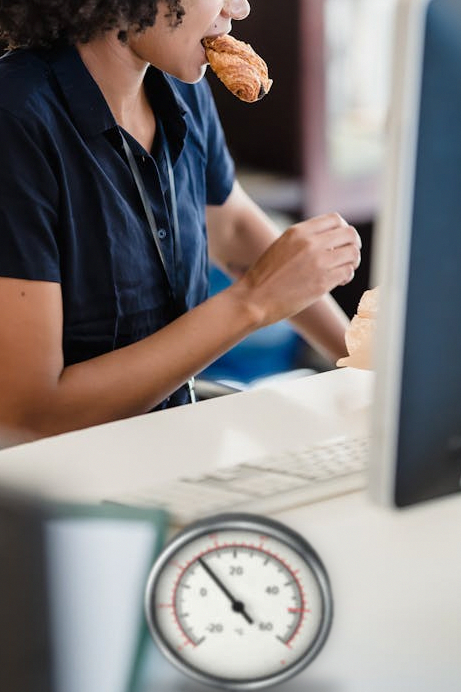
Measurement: 10 °C
